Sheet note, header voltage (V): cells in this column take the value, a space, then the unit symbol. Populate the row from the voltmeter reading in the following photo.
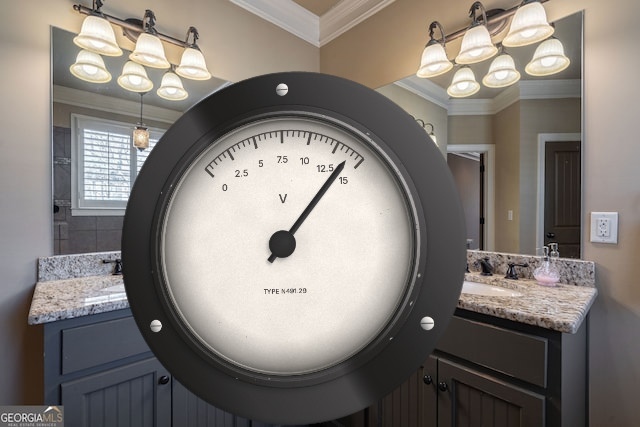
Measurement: 14 V
